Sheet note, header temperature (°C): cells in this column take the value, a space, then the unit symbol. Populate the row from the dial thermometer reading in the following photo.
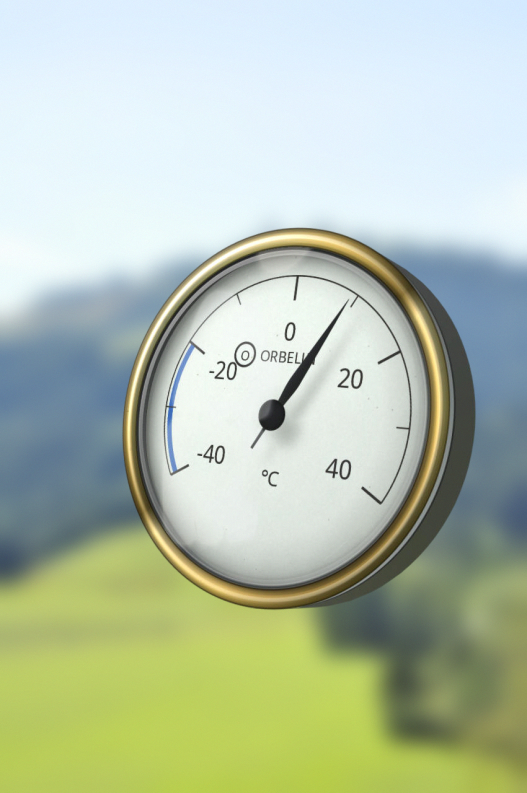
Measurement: 10 °C
